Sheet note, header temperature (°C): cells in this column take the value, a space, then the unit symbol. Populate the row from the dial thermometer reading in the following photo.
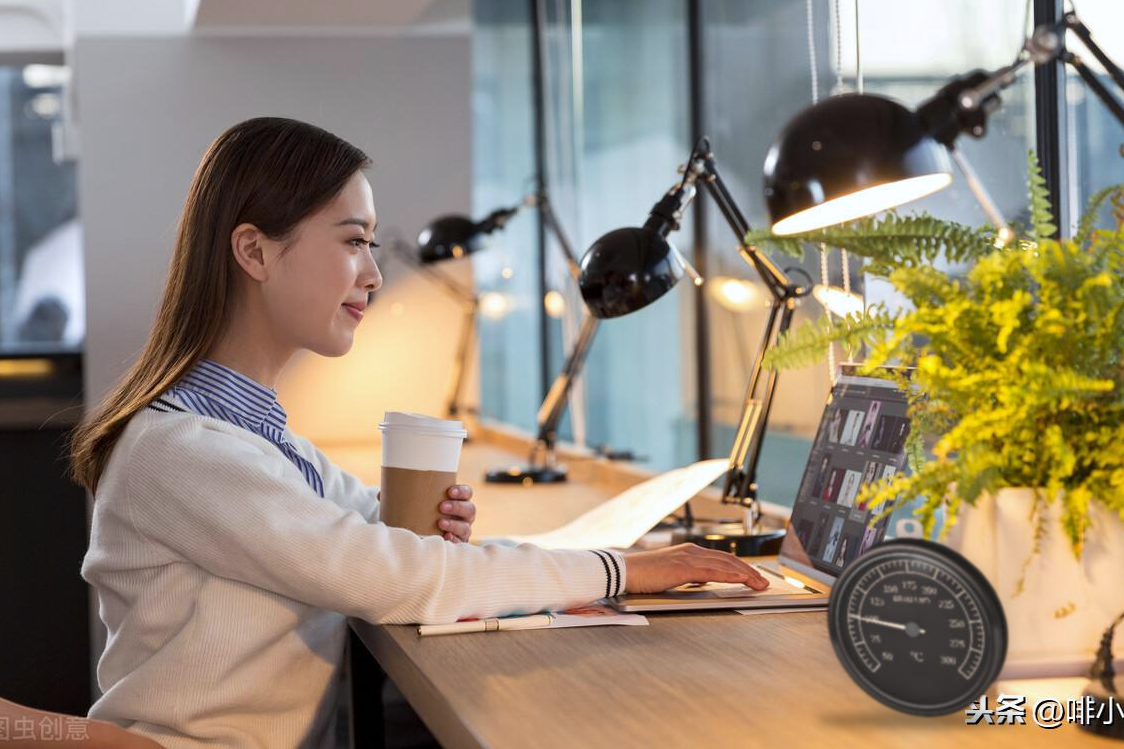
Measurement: 100 °C
